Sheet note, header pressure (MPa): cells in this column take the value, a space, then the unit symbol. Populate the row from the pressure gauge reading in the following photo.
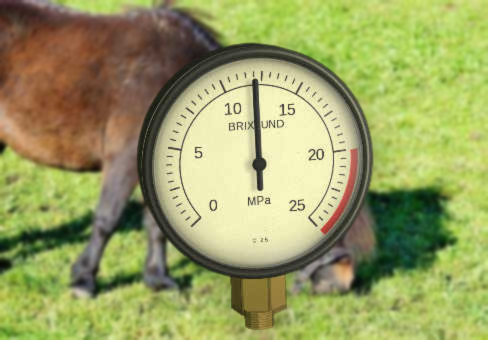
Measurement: 12 MPa
